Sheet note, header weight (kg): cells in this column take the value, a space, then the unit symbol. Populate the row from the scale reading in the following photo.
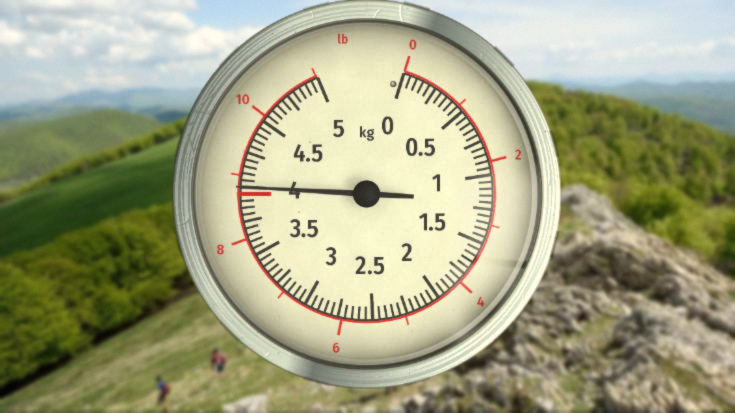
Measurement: 4 kg
